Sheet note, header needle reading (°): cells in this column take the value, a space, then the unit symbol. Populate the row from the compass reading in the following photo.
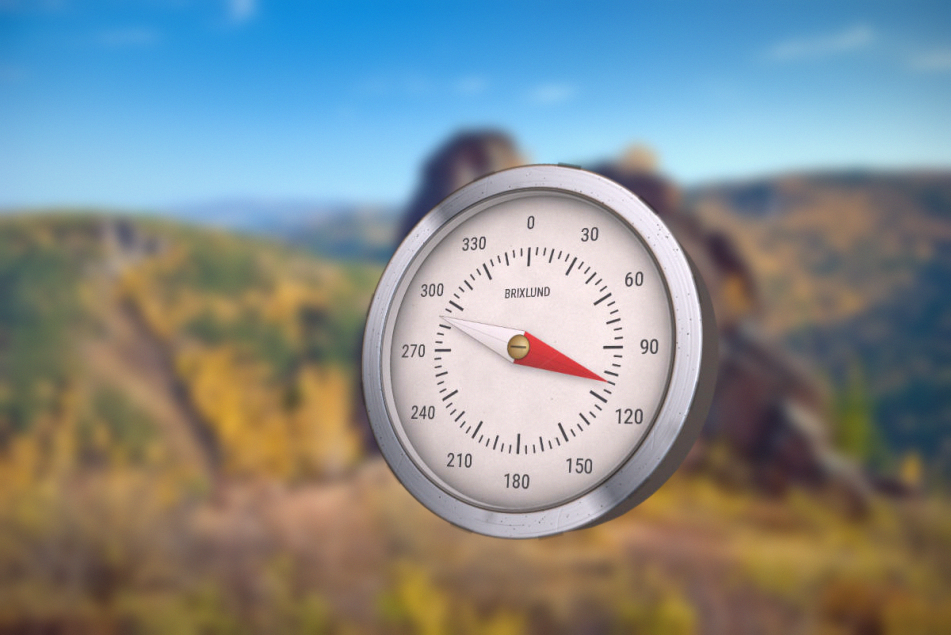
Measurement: 110 °
